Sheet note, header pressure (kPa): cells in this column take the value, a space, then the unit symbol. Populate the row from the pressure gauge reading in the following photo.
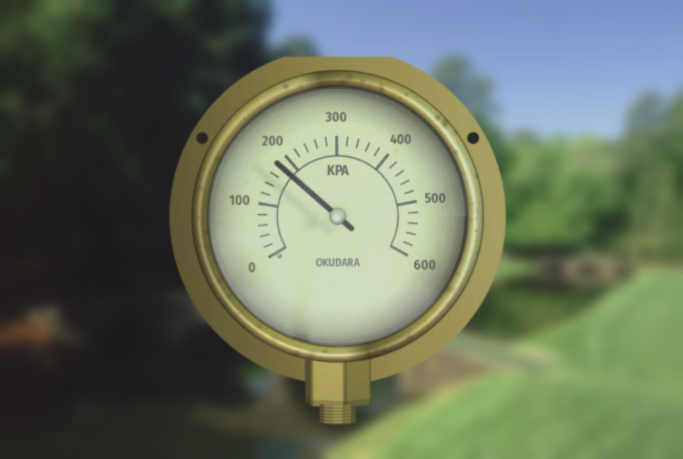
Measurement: 180 kPa
